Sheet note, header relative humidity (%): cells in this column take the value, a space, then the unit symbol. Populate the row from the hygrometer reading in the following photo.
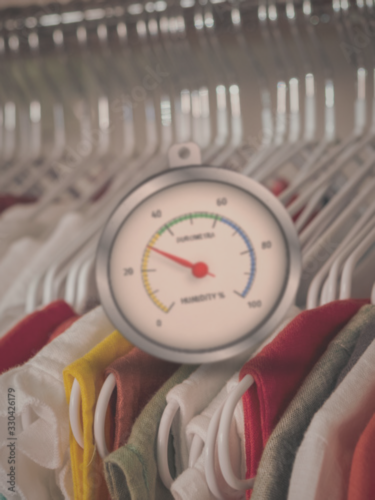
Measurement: 30 %
